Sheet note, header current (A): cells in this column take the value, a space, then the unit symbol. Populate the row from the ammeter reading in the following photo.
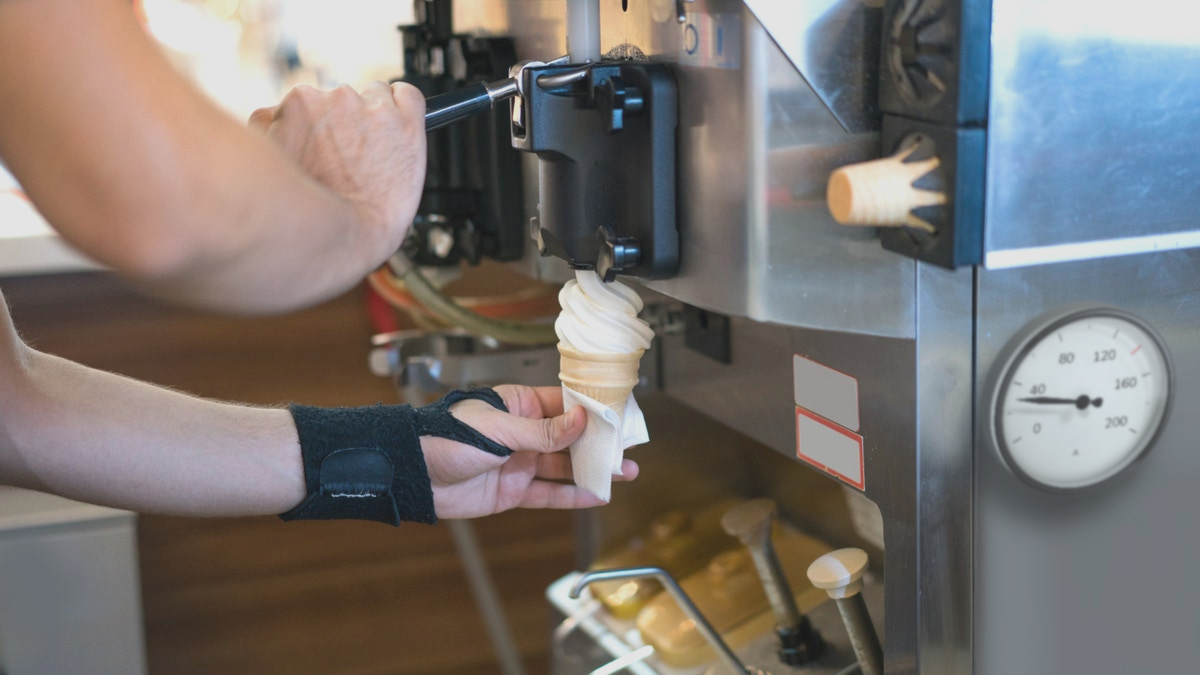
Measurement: 30 A
